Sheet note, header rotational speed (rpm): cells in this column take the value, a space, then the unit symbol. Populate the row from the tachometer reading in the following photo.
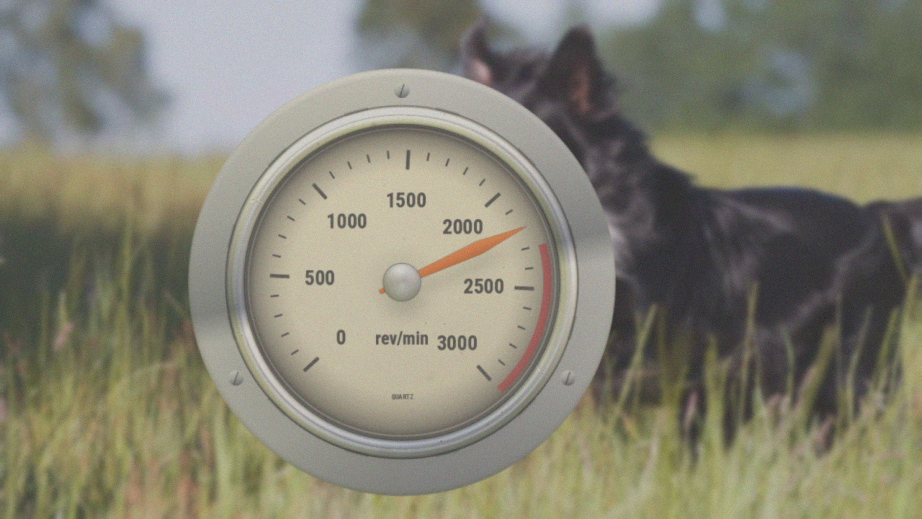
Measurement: 2200 rpm
